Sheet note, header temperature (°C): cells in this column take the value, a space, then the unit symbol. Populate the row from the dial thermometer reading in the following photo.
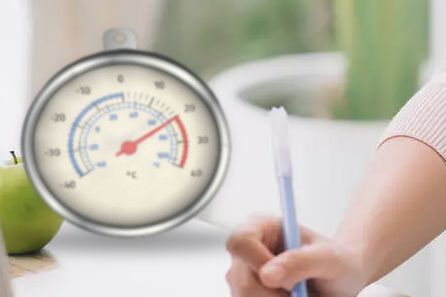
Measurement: 20 °C
